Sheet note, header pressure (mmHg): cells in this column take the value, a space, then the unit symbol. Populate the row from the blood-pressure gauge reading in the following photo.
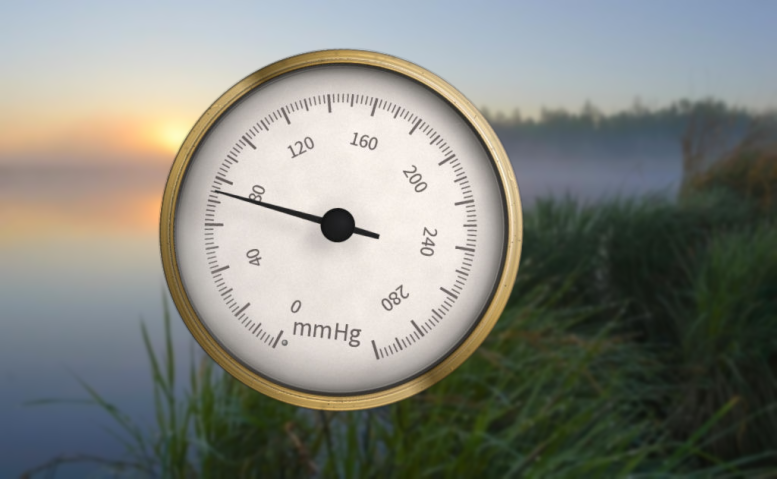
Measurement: 74 mmHg
